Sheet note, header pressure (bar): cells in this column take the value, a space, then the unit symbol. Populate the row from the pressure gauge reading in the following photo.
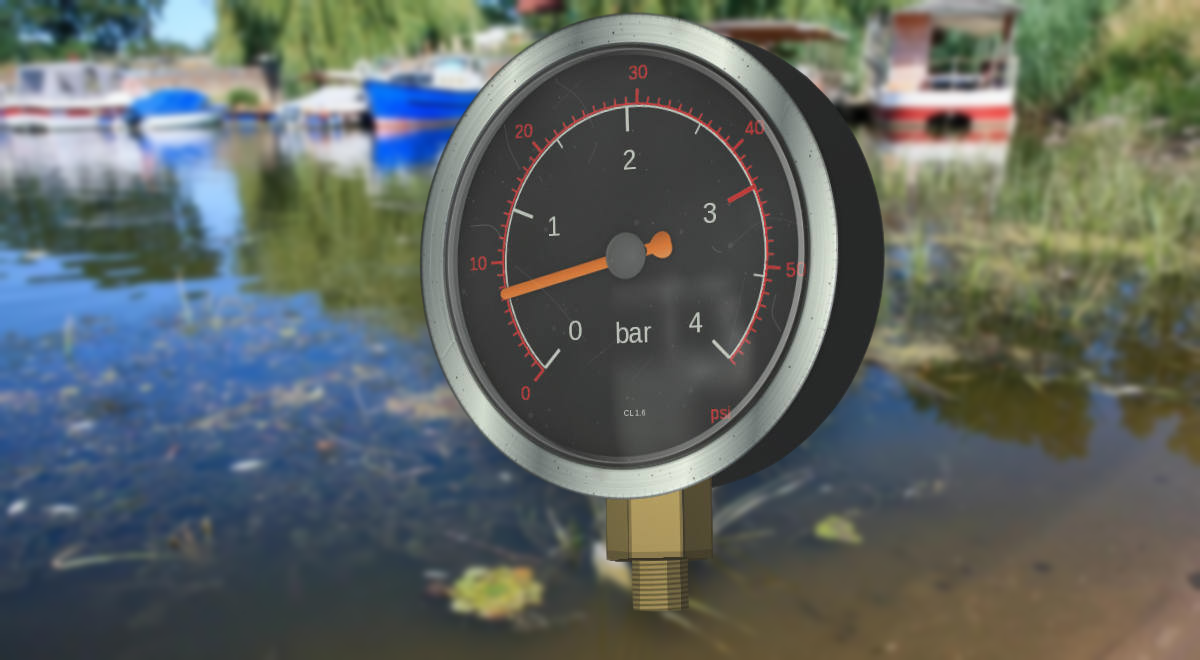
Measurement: 0.5 bar
